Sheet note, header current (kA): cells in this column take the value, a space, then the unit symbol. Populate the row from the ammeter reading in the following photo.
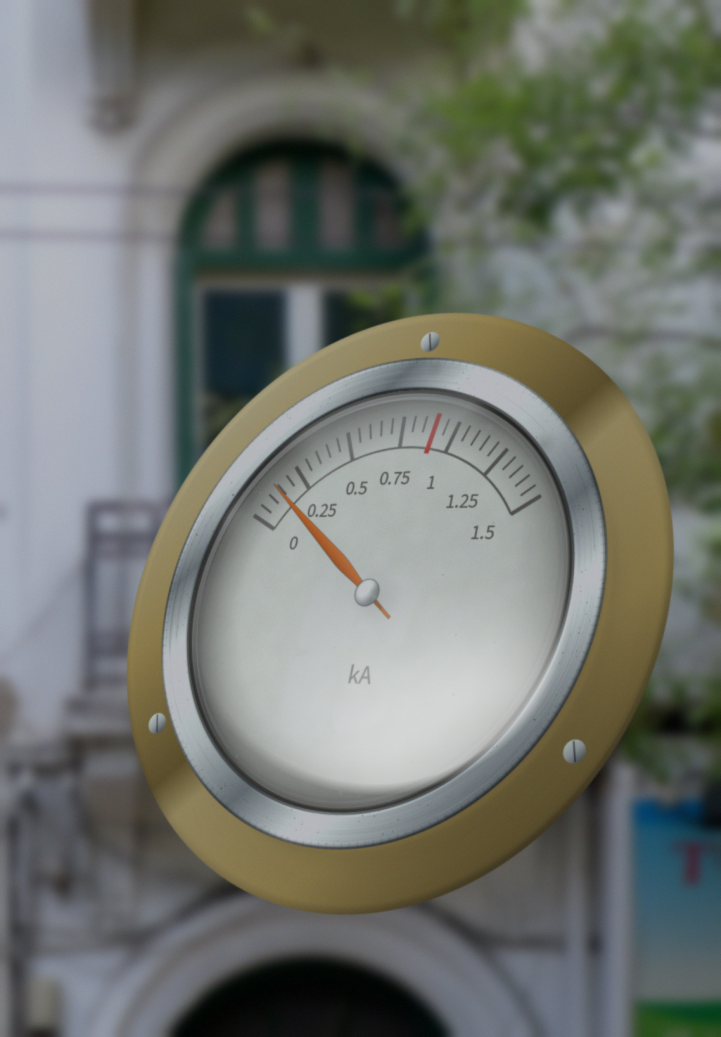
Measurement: 0.15 kA
